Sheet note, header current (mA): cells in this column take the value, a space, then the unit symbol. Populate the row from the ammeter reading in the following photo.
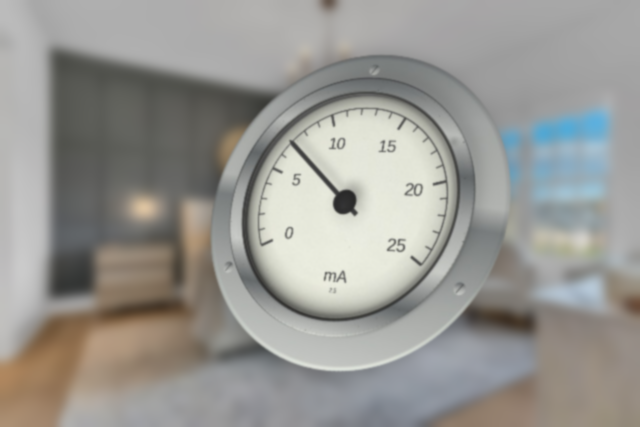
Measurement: 7 mA
